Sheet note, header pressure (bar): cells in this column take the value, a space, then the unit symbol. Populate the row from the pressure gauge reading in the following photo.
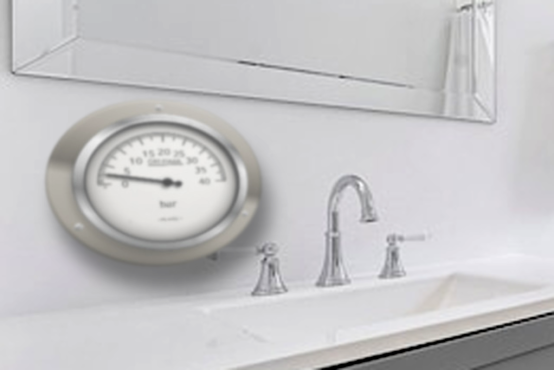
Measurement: 2.5 bar
